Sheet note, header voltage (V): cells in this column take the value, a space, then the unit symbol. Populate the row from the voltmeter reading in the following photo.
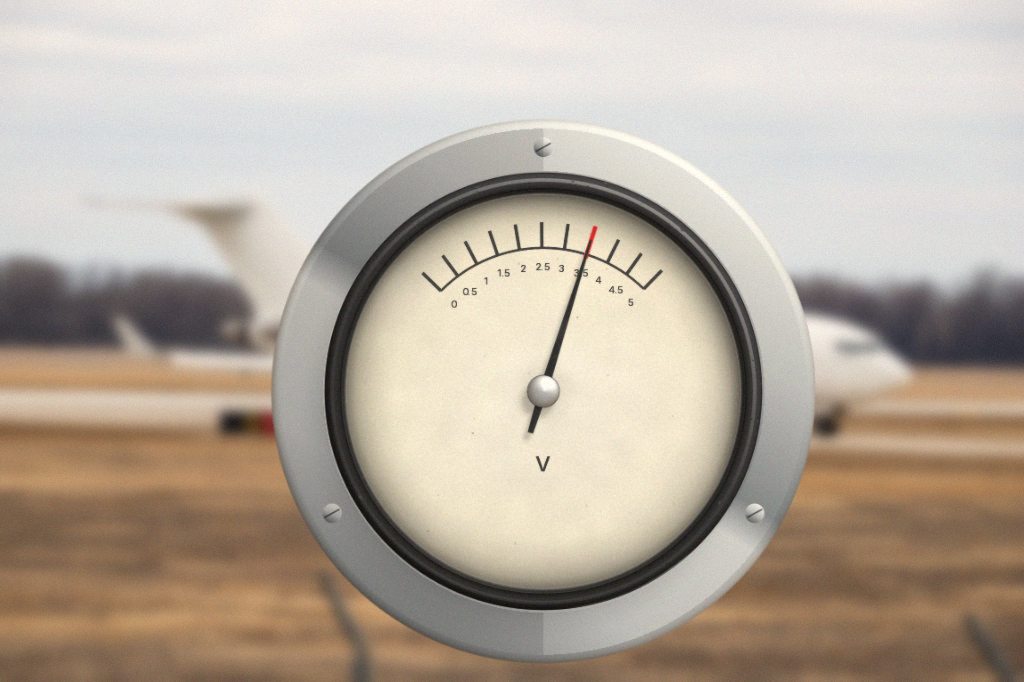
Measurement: 3.5 V
